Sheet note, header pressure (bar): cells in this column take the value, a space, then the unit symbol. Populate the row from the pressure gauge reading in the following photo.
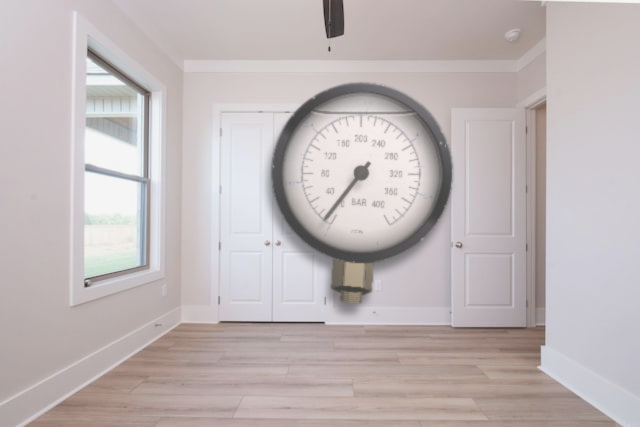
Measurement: 10 bar
